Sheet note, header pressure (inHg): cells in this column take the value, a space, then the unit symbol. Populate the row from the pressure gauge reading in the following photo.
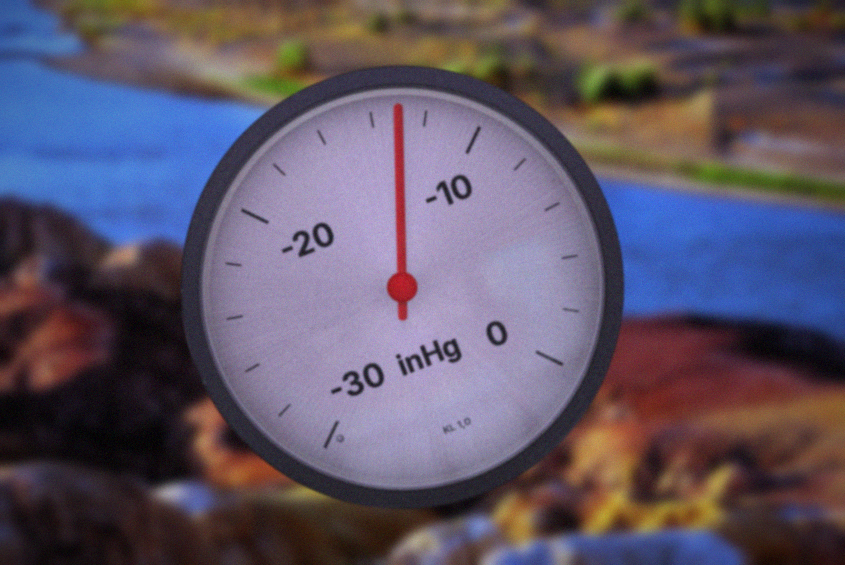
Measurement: -13 inHg
